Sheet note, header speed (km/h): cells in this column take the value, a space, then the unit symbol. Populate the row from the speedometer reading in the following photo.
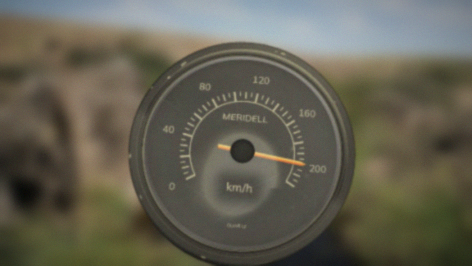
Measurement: 200 km/h
